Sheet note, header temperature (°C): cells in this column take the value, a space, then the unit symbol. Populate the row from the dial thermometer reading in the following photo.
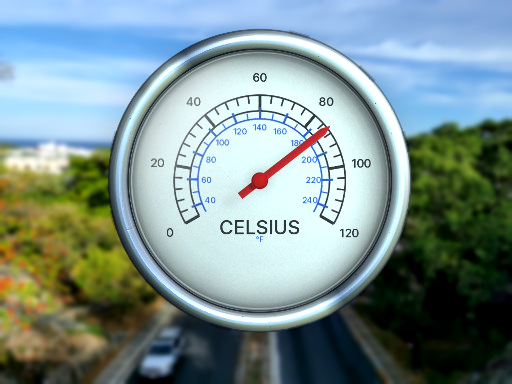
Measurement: 86 °C
